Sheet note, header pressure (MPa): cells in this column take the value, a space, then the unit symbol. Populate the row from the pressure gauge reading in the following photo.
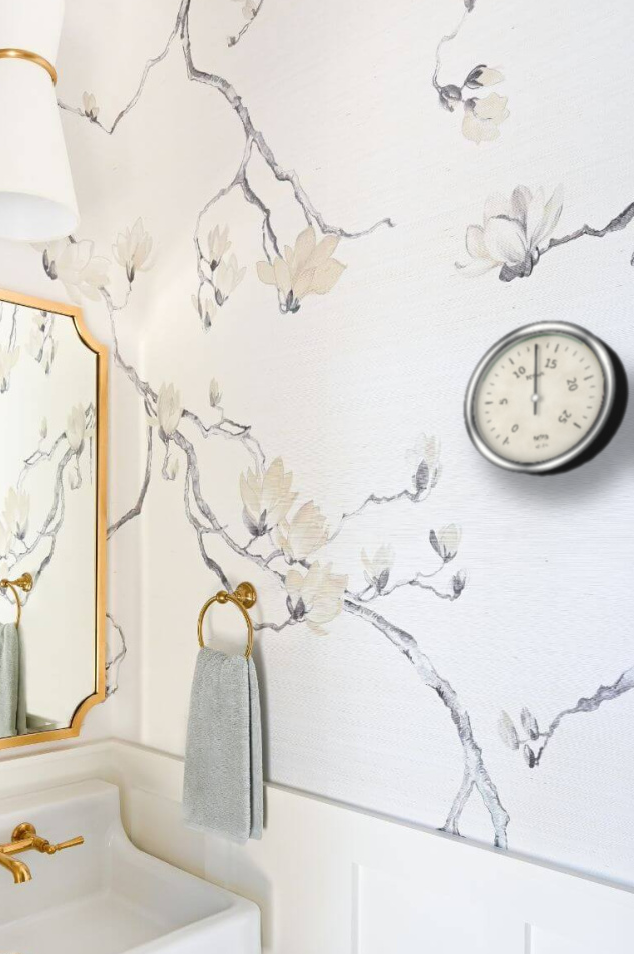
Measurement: 13 MPa
